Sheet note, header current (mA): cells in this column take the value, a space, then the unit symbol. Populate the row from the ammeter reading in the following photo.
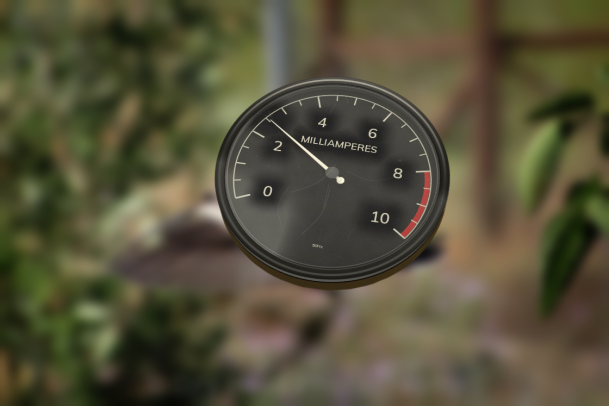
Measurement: 2.5 mA
